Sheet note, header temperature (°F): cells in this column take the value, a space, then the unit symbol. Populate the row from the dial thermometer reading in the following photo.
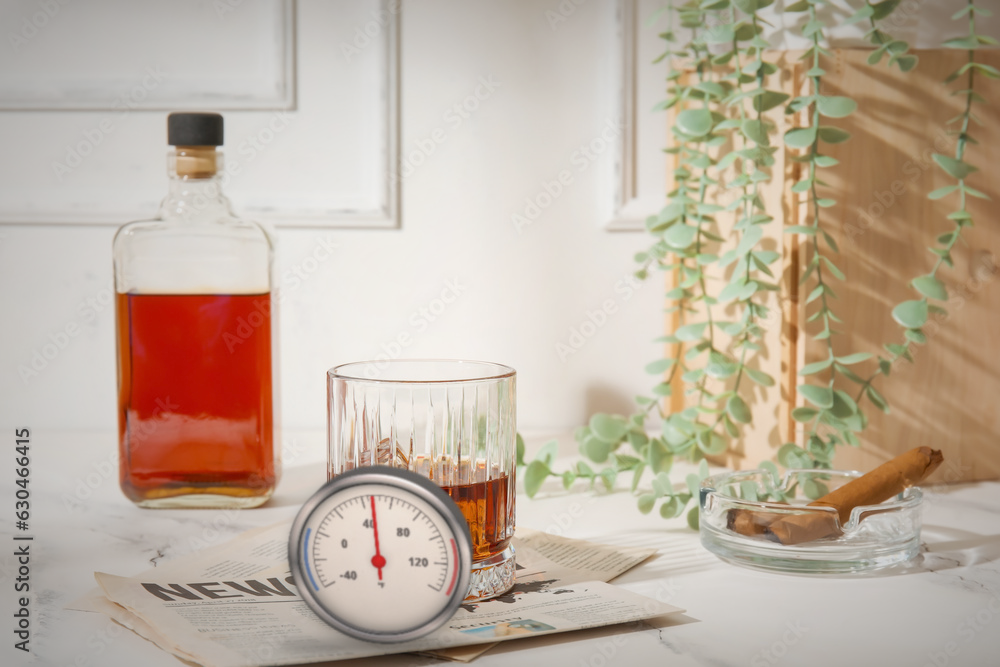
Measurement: 48 °F
